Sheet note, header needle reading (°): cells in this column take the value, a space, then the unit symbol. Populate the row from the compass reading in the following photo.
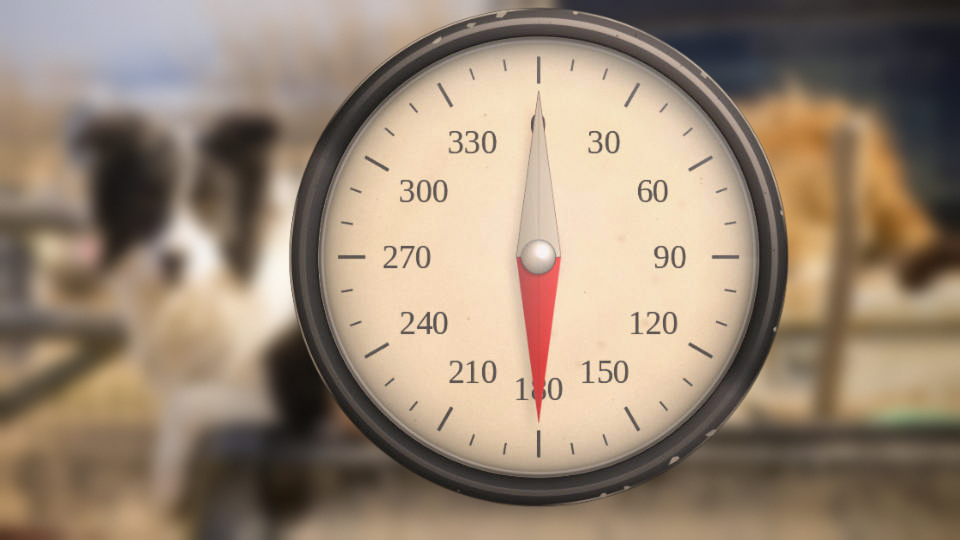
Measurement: 180 °
